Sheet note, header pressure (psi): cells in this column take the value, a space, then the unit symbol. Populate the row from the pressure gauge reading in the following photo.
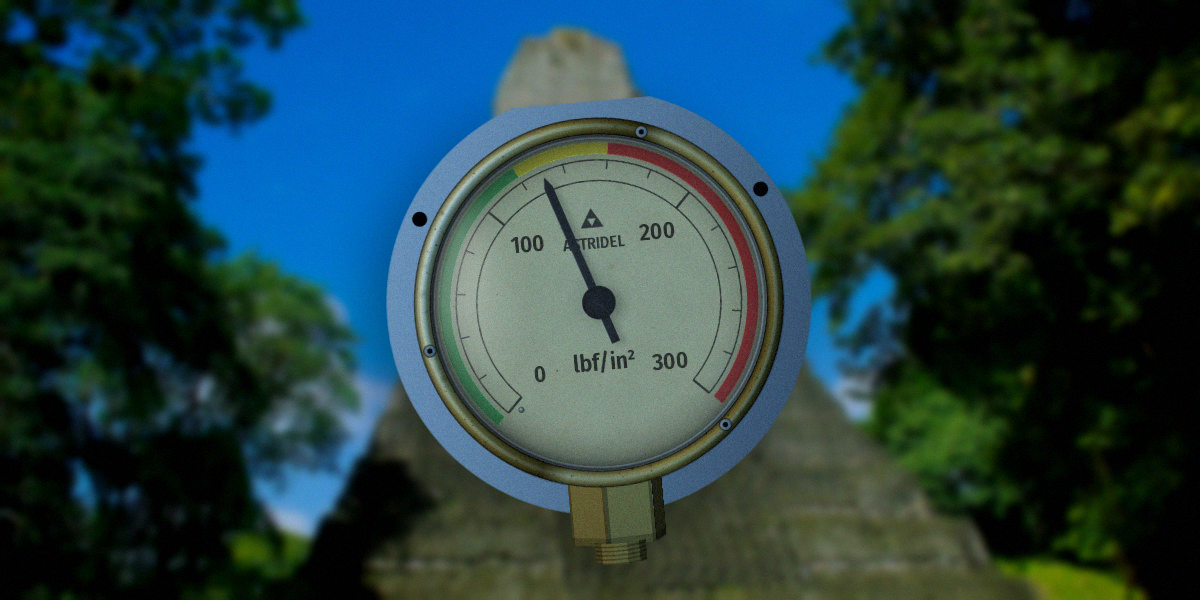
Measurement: 130 psi
